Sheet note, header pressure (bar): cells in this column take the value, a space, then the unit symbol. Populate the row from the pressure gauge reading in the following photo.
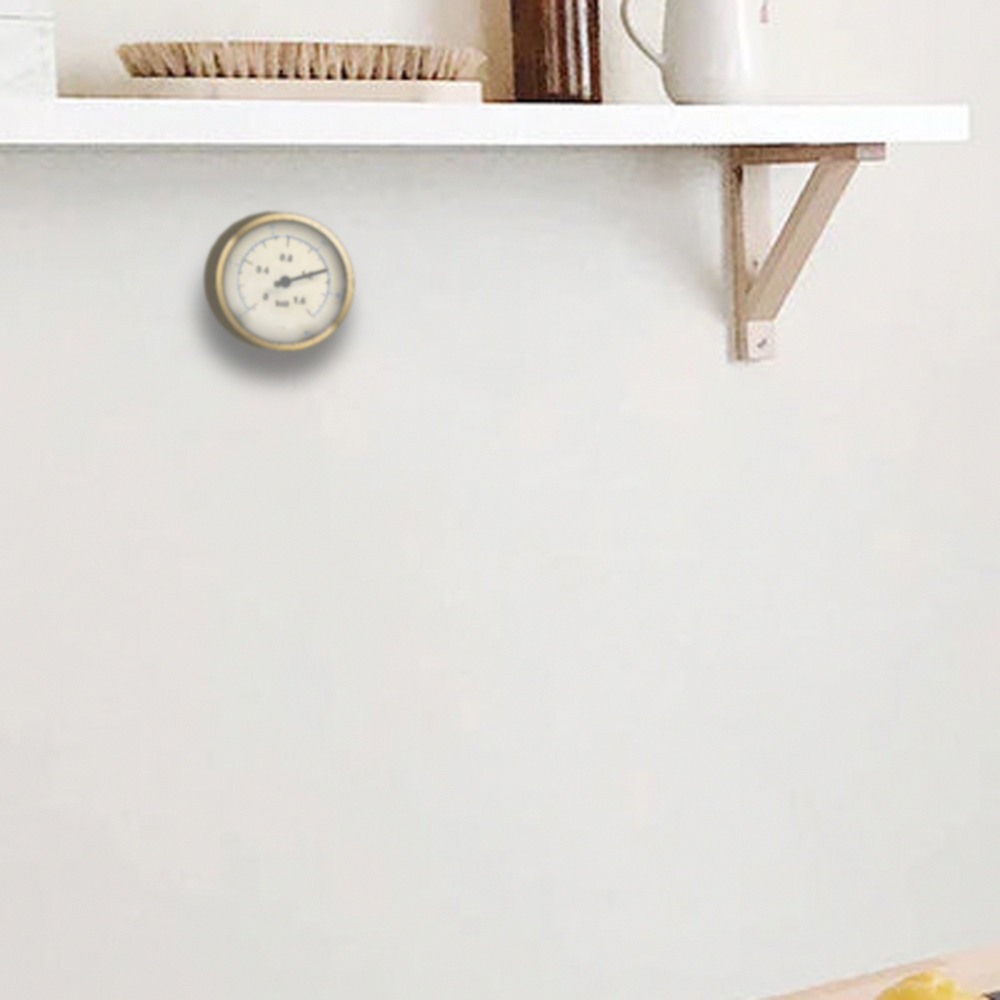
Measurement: 1.2 bar
